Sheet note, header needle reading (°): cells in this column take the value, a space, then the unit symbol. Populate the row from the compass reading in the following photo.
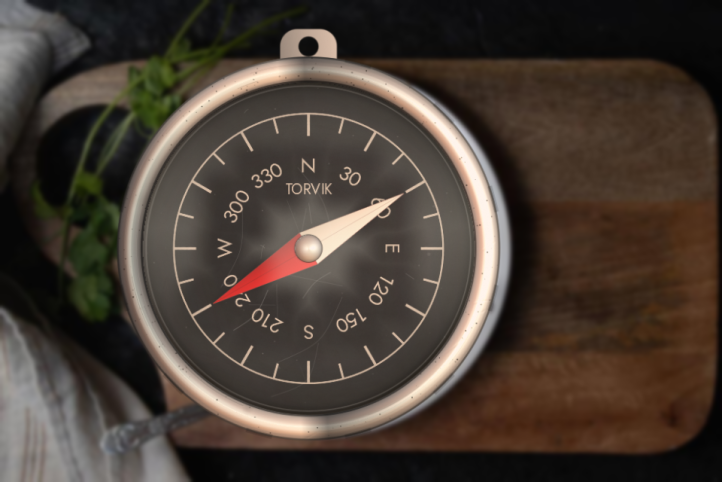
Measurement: 240 °
